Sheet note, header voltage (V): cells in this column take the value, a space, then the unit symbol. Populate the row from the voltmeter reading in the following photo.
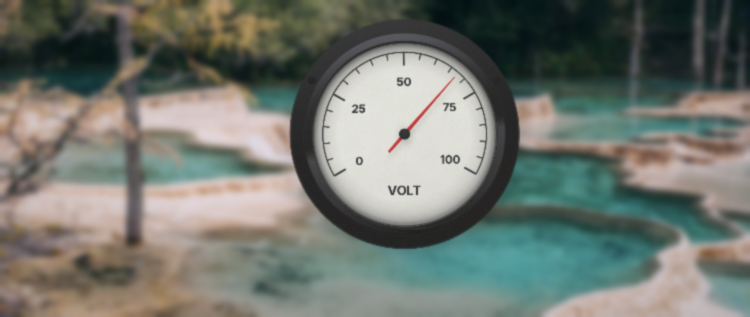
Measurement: 67.5 V
